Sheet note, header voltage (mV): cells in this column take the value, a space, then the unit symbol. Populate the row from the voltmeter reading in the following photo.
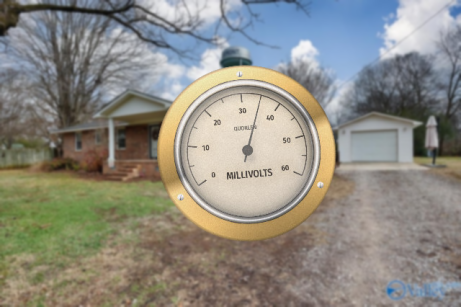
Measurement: 35 mV
